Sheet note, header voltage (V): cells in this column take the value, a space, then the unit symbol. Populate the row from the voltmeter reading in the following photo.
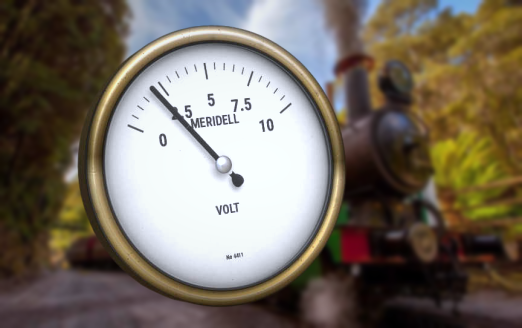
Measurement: 2 V
